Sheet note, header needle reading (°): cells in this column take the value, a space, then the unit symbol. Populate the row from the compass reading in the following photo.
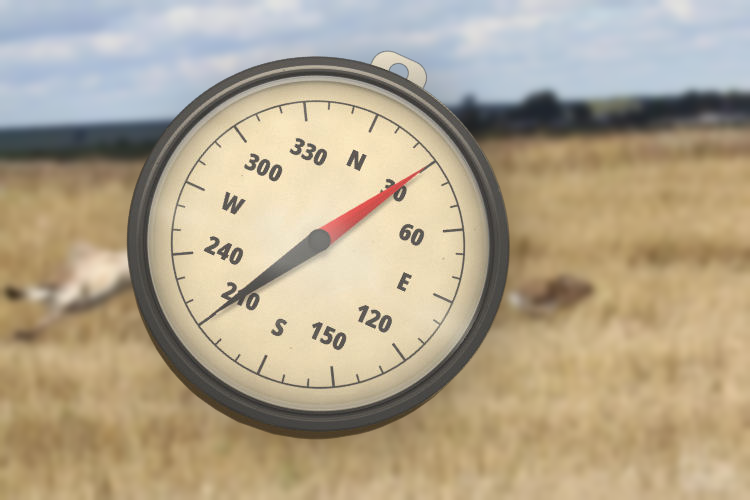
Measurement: 30 °
